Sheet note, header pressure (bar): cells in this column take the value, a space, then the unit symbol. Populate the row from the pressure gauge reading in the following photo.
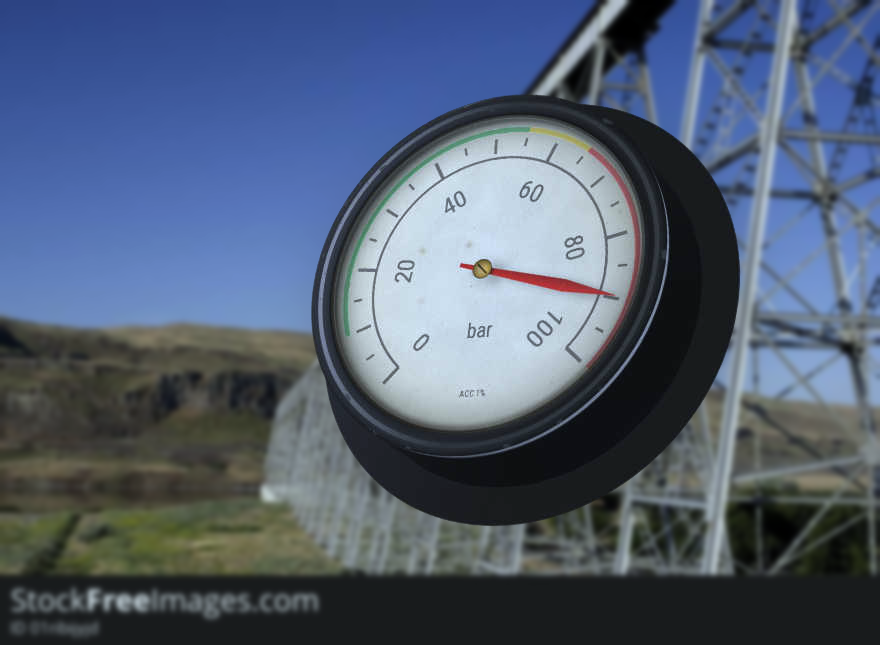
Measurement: 90 bar
